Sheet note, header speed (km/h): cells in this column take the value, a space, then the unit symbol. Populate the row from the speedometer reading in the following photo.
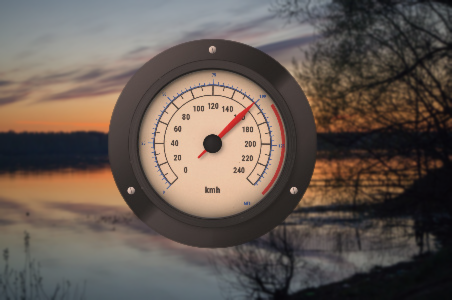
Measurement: 160 km/h
